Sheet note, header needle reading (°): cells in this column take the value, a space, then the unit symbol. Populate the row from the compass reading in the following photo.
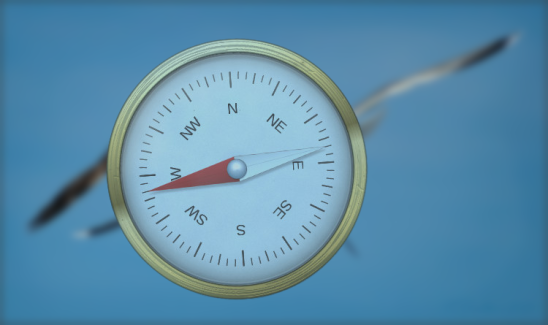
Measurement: 260 °
